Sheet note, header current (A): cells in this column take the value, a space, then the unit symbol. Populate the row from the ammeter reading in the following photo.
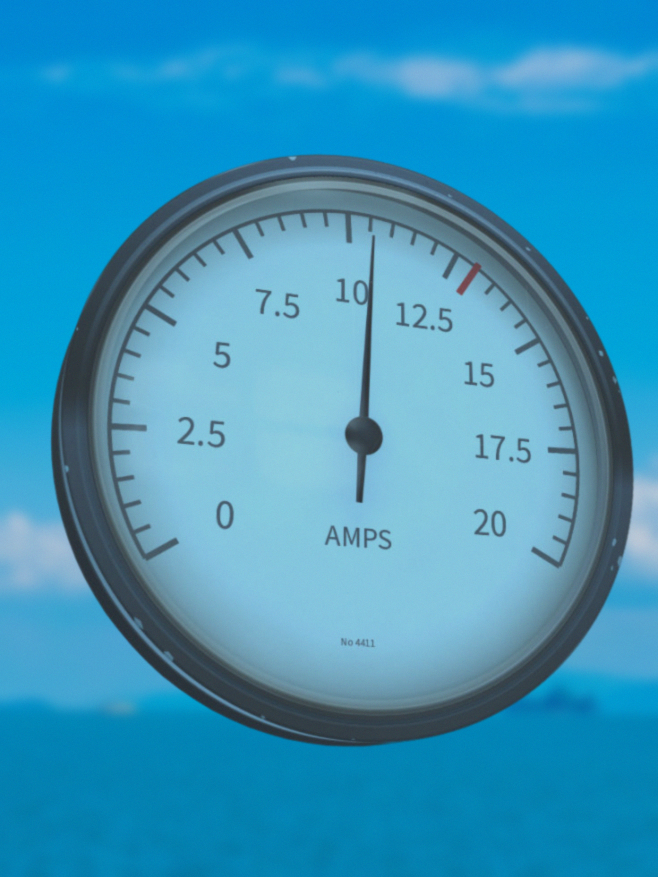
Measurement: 10.5 A
